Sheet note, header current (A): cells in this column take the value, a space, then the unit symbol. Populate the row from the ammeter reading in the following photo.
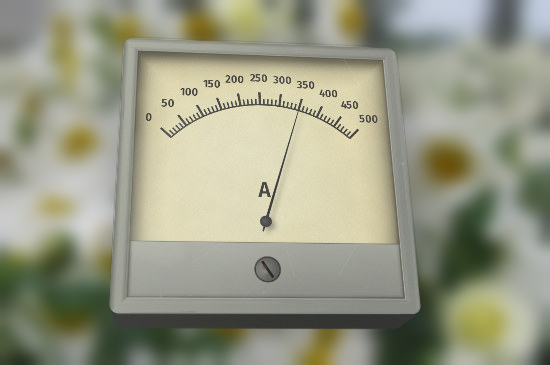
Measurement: 350 A
